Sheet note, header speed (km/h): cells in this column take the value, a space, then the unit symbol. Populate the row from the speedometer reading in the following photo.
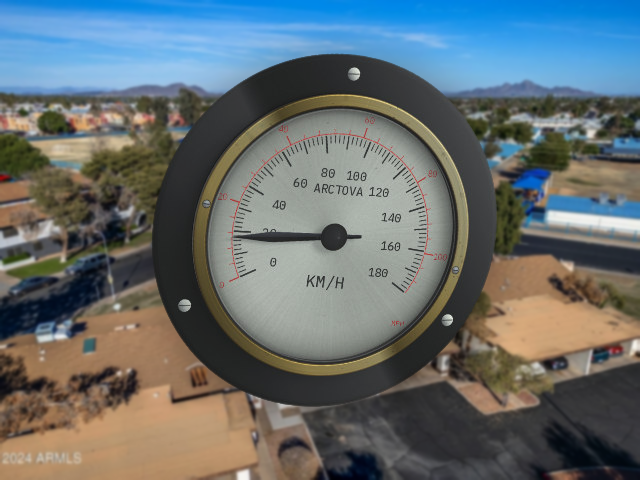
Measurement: 18 km/h
